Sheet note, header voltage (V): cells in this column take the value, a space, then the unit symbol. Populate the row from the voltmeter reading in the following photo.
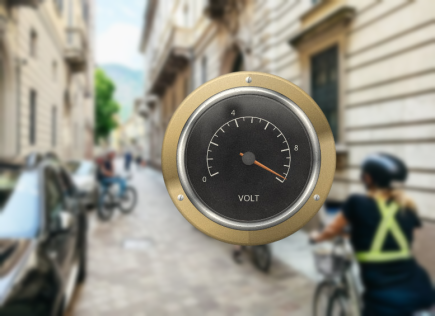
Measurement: 9.75 V
